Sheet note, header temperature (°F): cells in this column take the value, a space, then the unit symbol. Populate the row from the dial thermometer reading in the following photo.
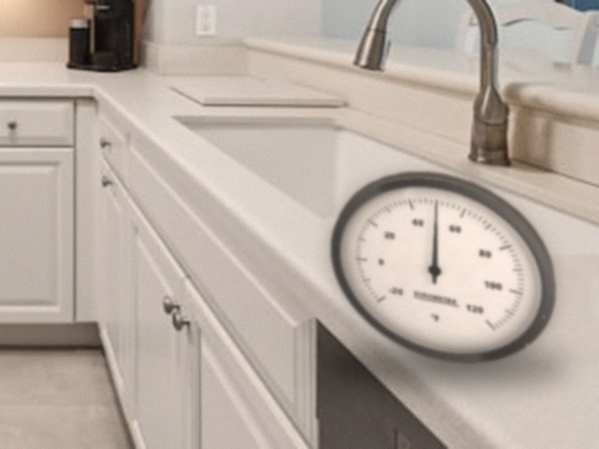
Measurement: 50 °F
